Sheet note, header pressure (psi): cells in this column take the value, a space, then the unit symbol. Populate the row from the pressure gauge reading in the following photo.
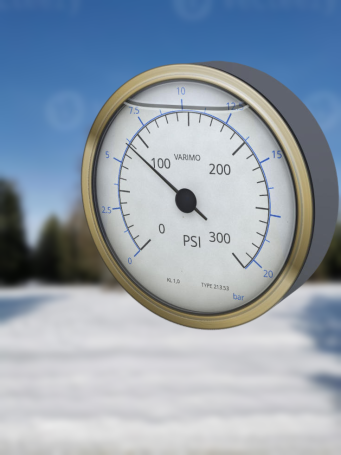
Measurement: 90 psi
